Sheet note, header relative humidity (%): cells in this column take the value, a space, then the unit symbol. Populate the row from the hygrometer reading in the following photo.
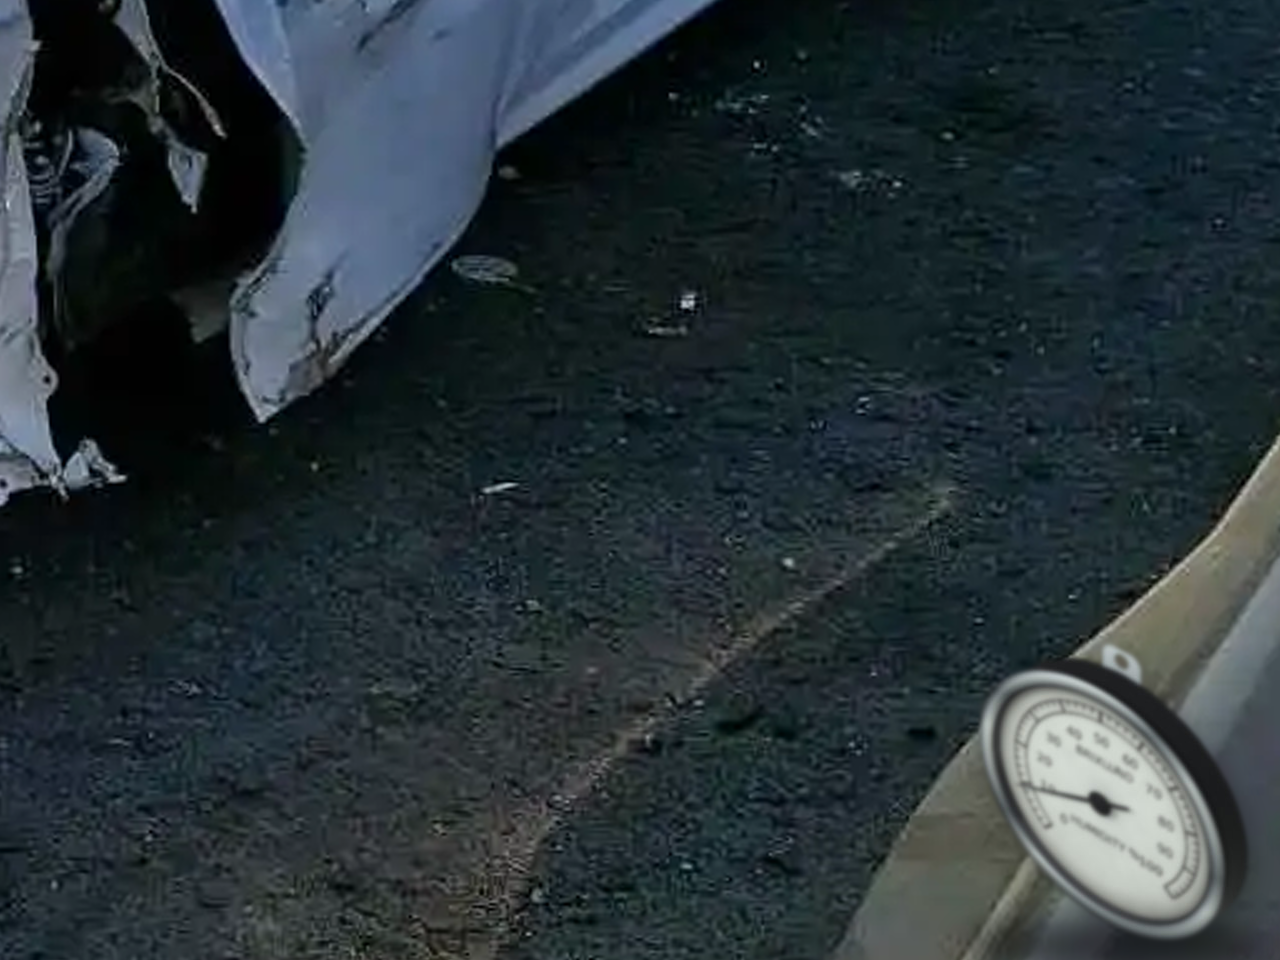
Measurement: 10 %
